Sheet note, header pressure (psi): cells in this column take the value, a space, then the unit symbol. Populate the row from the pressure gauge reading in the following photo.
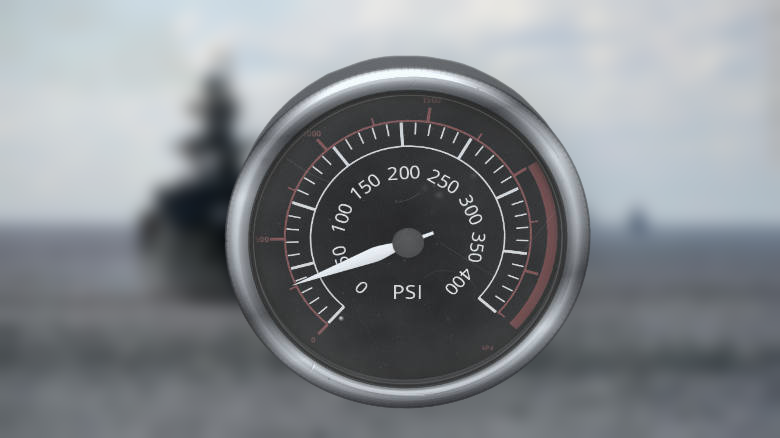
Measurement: 40 psi
